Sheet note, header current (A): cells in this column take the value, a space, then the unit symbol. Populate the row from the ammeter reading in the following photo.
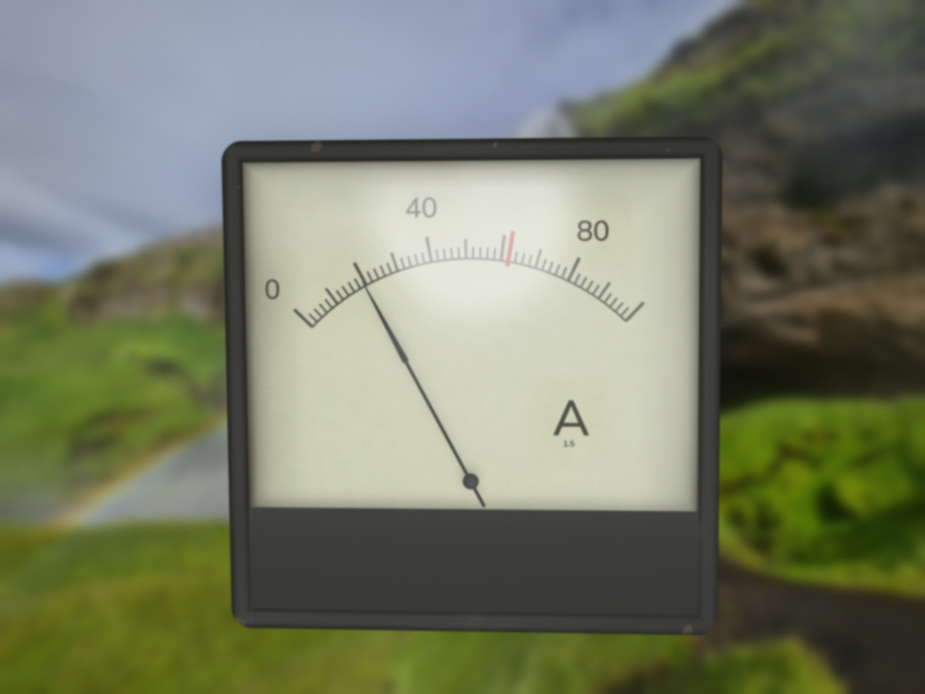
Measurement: 20 A
